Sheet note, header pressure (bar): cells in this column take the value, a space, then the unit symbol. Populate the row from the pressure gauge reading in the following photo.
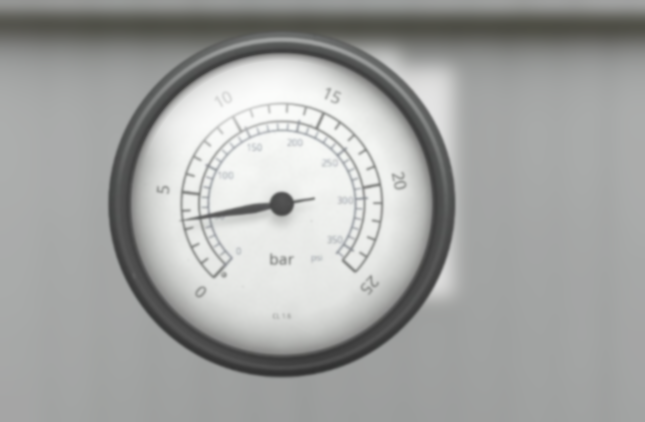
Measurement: 3.5 bar
